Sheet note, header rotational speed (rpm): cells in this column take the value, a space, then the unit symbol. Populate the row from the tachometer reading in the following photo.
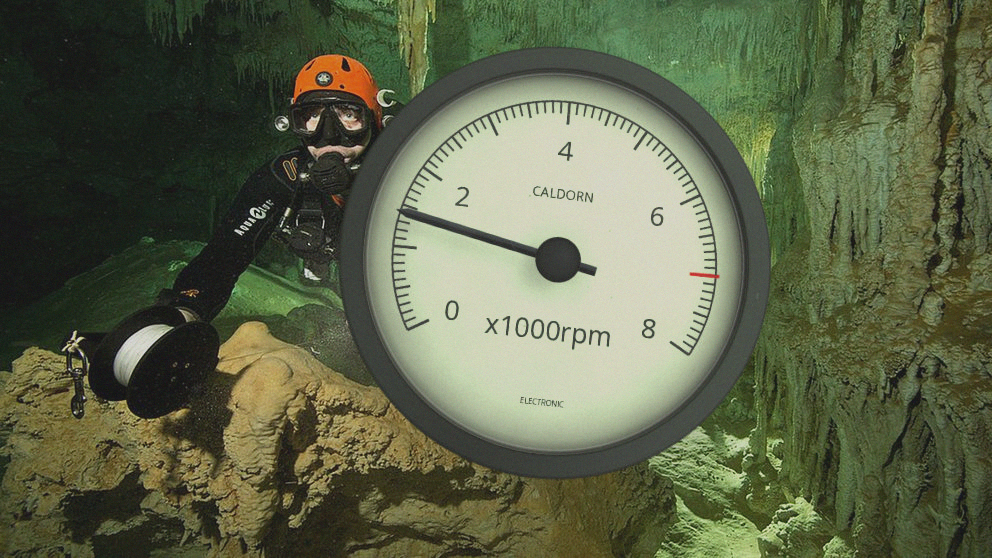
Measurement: 1400 rpm
